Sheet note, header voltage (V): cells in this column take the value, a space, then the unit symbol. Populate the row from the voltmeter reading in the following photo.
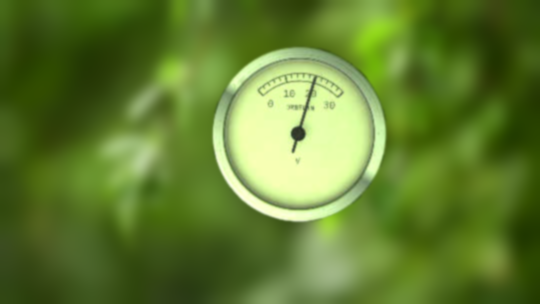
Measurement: 20 V
